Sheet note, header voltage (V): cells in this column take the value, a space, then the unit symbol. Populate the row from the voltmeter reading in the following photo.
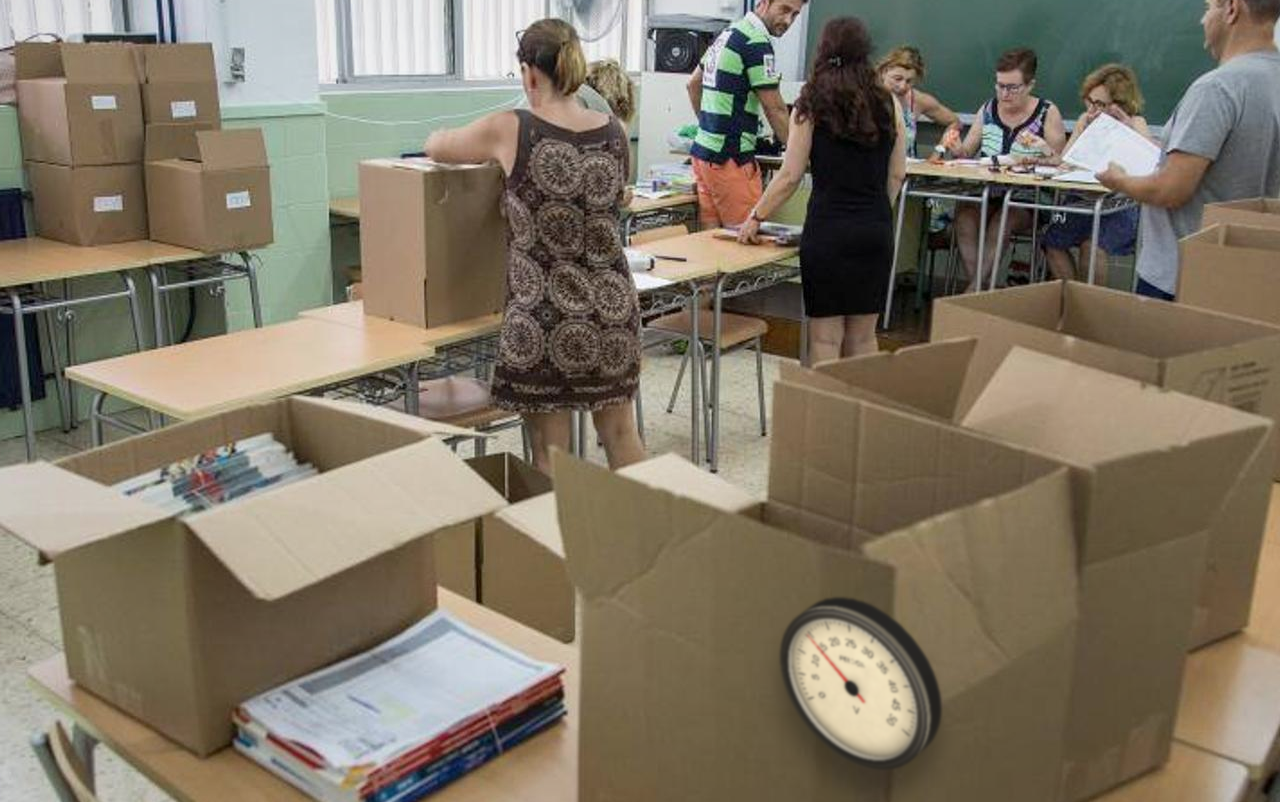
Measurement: 15 V
